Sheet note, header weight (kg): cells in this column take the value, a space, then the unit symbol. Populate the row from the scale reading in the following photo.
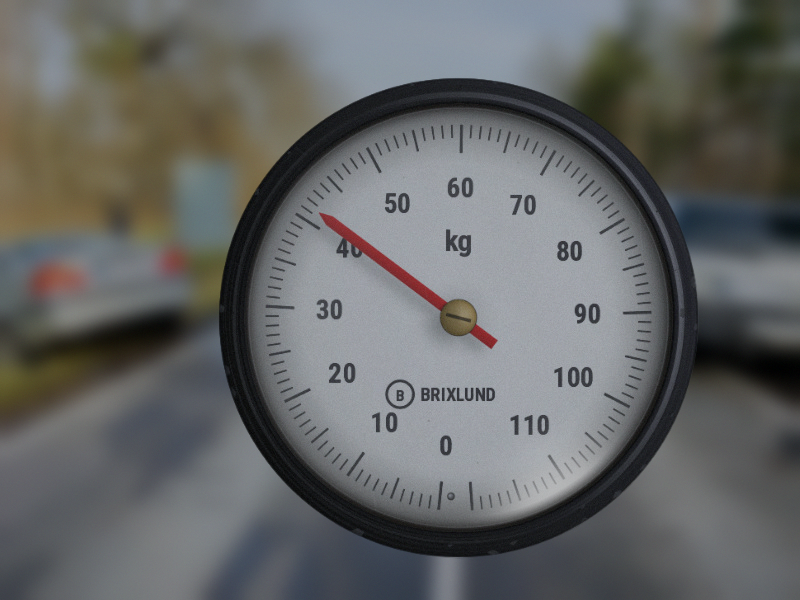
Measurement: 41.5 kg
